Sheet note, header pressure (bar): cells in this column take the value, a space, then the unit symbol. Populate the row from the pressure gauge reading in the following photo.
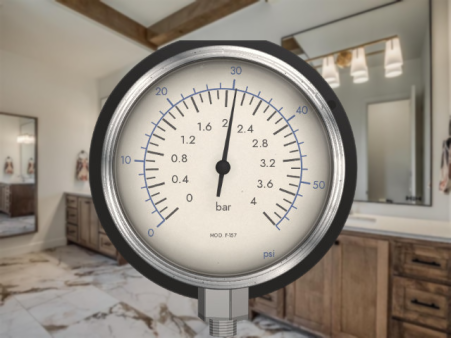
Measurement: 2.1 bar
